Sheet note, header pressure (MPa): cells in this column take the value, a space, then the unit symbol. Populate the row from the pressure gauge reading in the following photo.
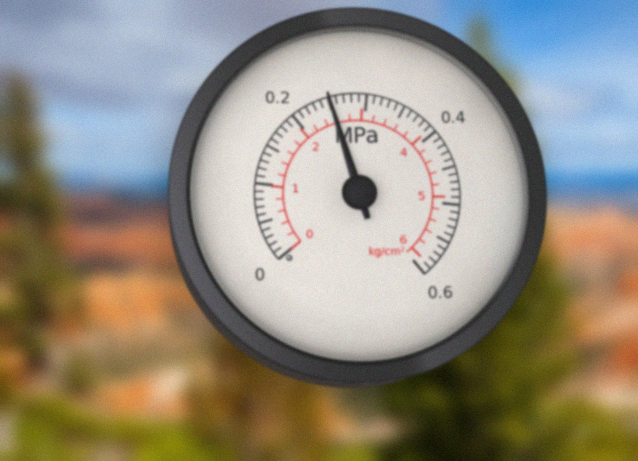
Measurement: 0.25 MPa
